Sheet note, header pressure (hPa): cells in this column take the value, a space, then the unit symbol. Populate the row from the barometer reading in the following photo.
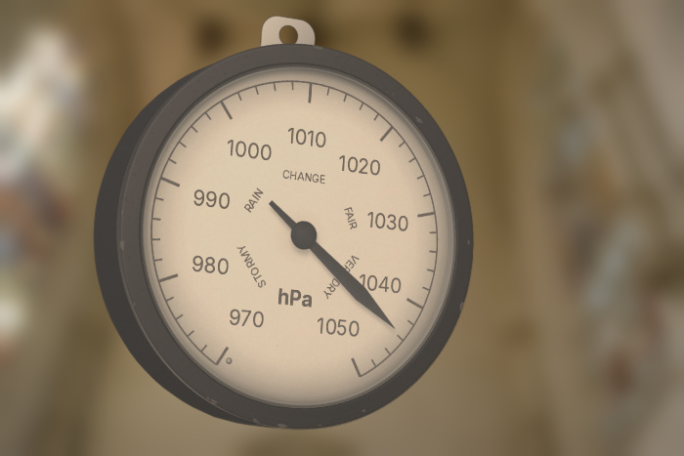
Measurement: 1044 hPa
